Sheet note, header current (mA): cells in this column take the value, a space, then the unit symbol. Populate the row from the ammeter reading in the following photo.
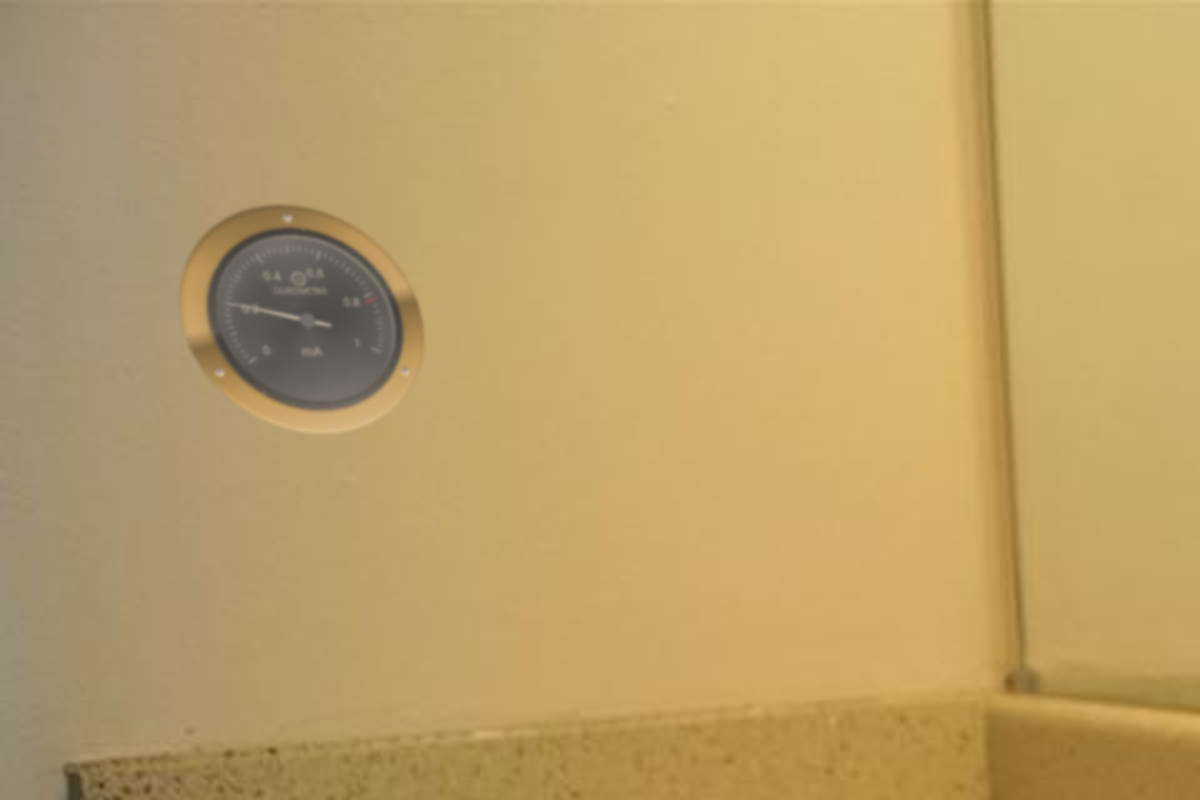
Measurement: 0.2 mA
